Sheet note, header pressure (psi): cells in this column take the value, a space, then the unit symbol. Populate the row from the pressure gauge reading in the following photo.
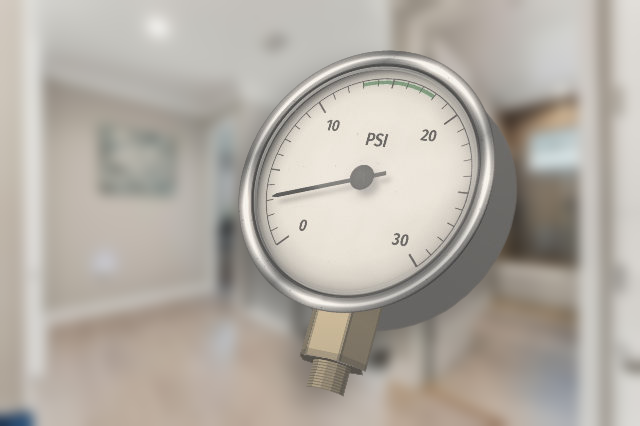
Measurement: 3 psi
